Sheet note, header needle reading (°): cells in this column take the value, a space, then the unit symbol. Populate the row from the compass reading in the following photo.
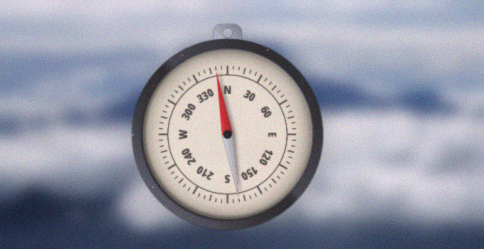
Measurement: 350 °
